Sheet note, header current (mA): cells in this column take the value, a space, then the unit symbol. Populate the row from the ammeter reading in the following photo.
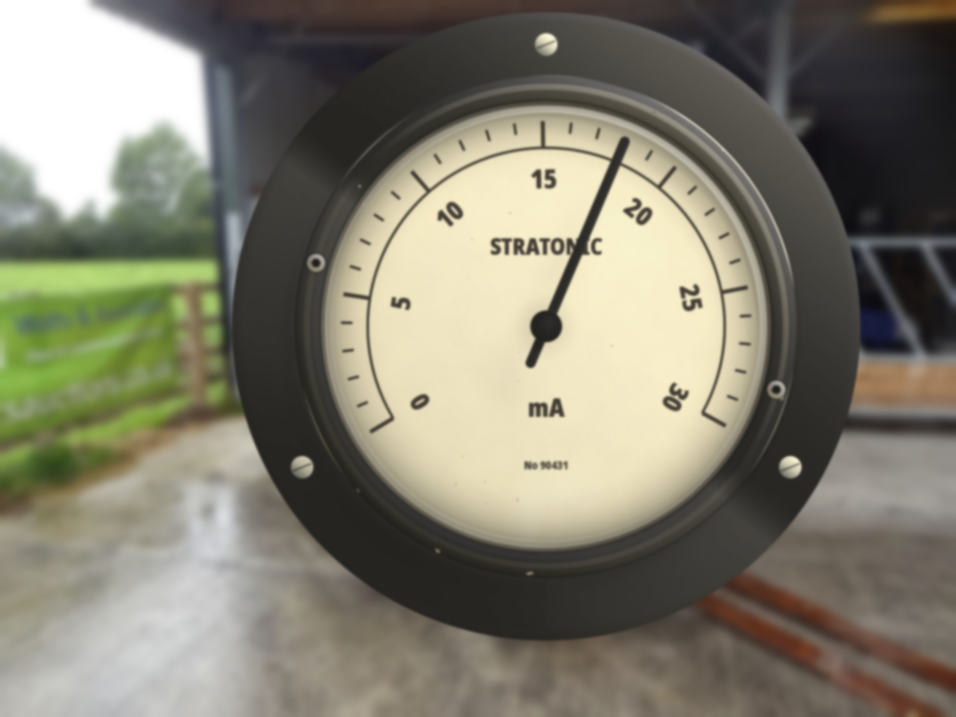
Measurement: 18 mA
